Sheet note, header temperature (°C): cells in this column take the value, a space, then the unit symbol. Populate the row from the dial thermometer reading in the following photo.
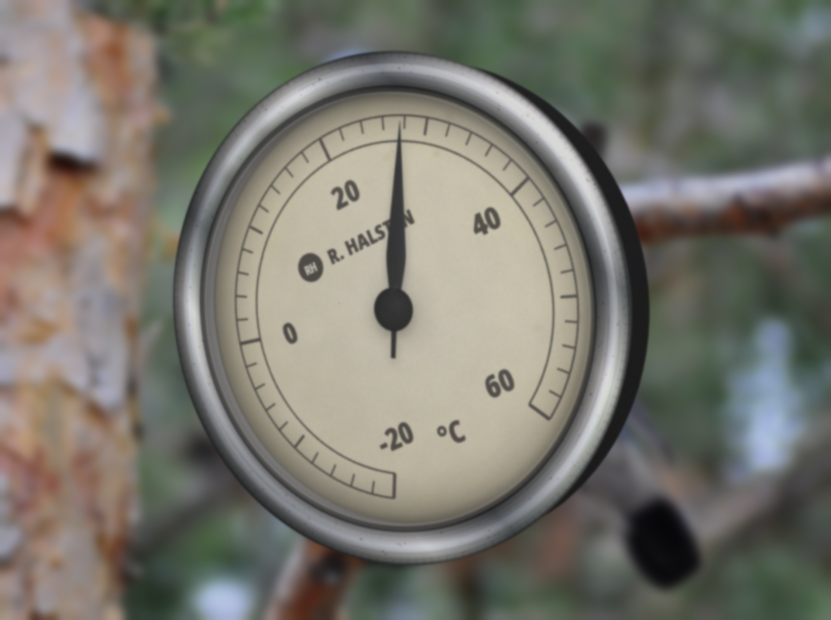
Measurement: 28 °C
